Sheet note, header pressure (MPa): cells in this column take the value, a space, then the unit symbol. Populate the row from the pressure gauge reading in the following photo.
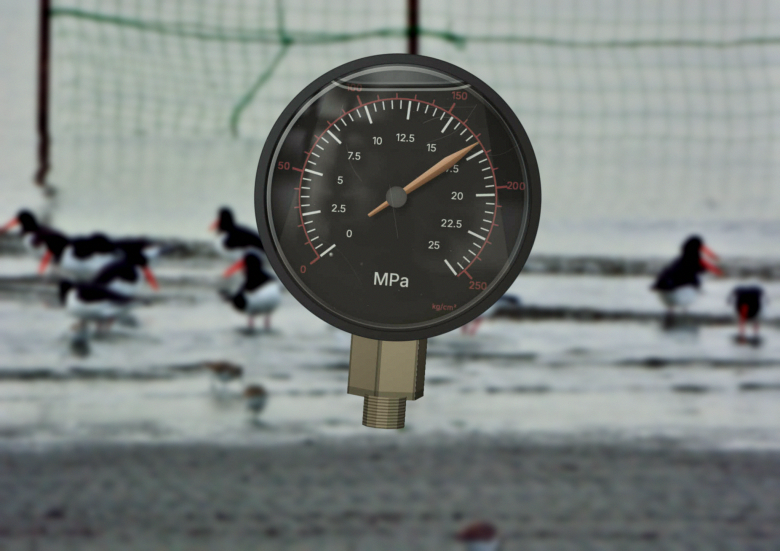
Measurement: 17 MPa
